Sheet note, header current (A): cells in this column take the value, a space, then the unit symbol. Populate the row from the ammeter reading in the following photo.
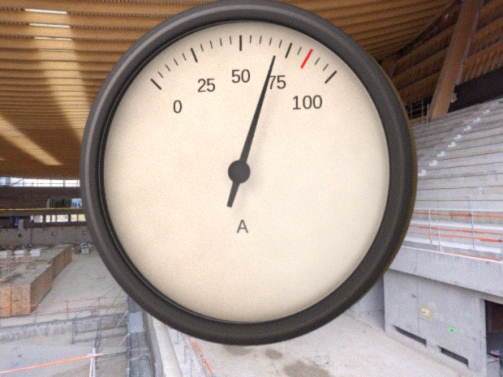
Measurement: 70 A
